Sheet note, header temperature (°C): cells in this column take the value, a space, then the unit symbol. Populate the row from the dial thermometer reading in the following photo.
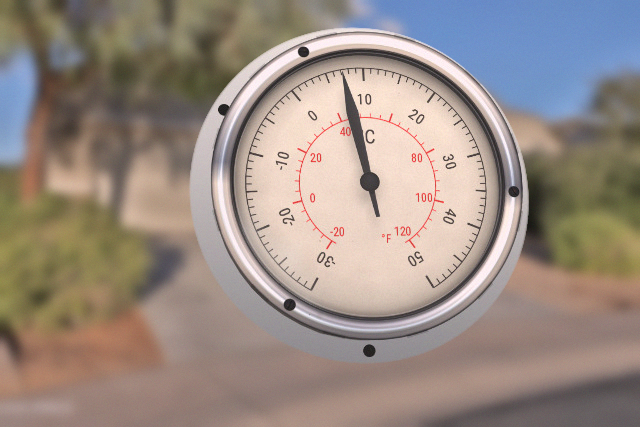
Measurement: 7 °C
